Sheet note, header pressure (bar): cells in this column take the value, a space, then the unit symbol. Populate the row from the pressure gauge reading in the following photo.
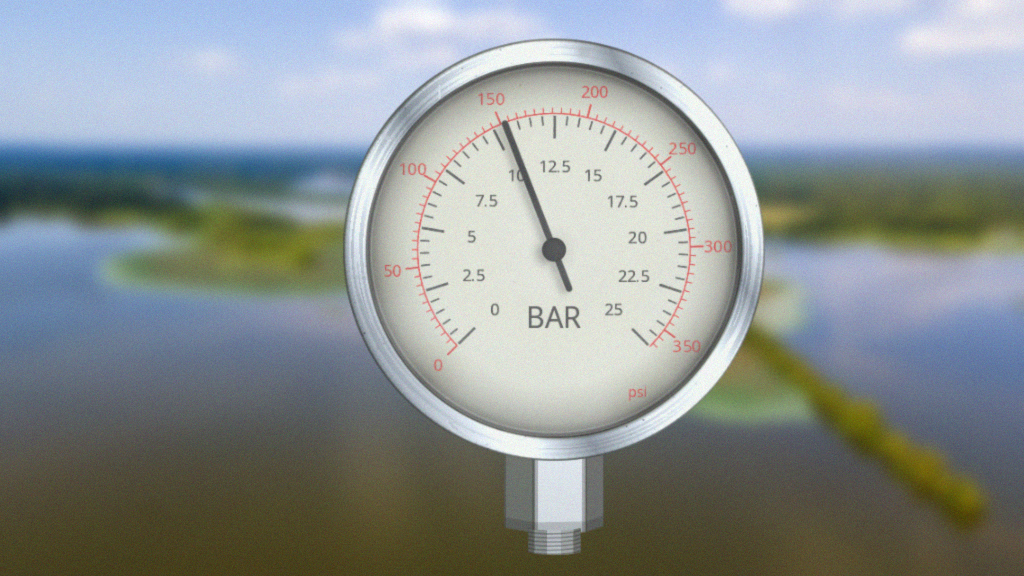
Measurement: 10.5 bar
